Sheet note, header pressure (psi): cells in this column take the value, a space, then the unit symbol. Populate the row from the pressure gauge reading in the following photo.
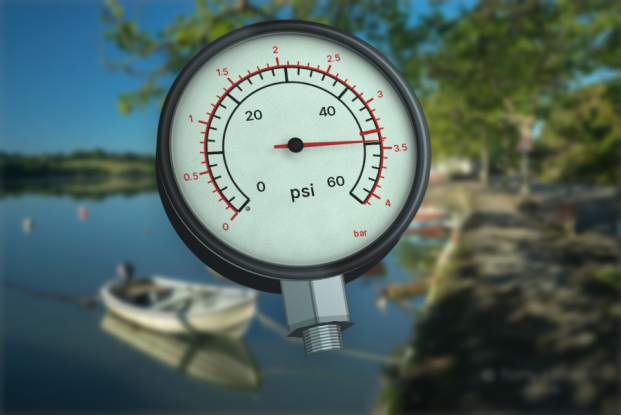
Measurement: 50 psi
